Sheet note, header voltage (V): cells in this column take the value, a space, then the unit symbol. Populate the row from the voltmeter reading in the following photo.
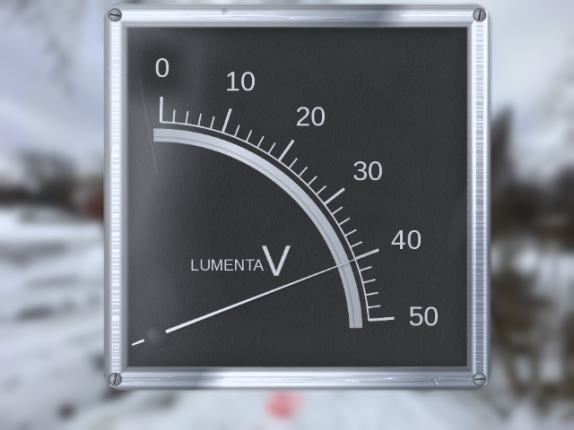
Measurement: 40 V
